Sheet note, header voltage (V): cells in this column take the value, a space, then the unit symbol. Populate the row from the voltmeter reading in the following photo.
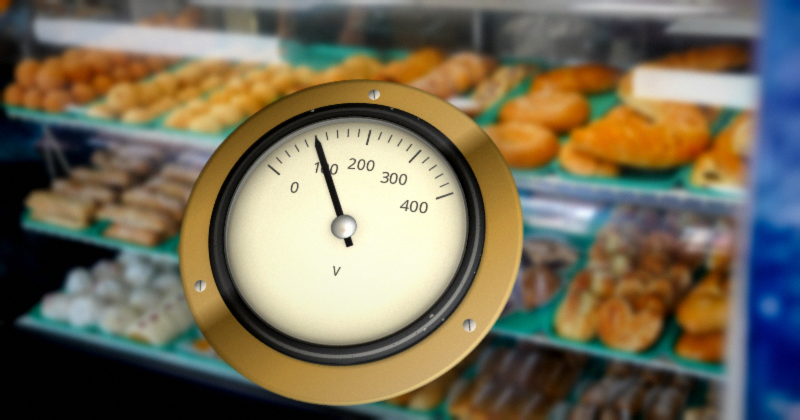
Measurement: 100 V
